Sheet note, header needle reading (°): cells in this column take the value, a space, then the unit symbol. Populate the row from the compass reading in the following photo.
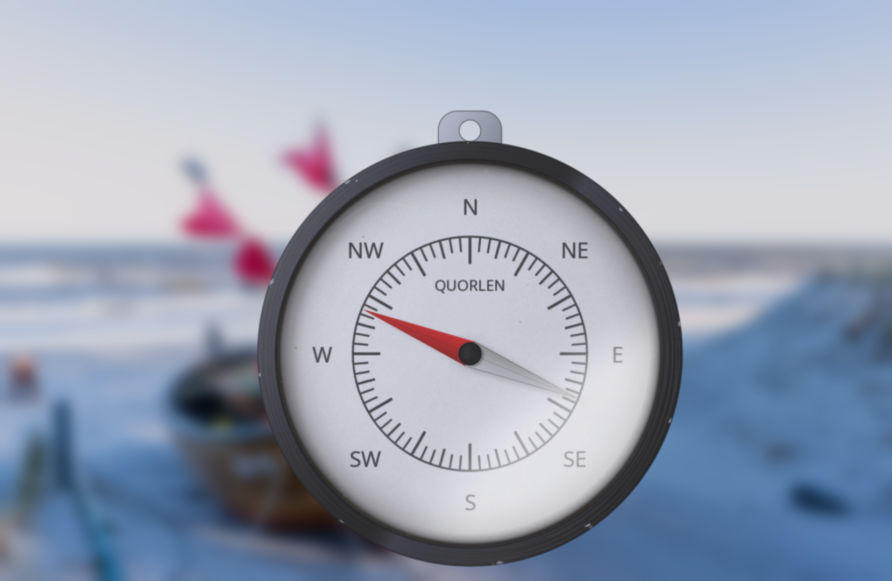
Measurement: 292.5 °
